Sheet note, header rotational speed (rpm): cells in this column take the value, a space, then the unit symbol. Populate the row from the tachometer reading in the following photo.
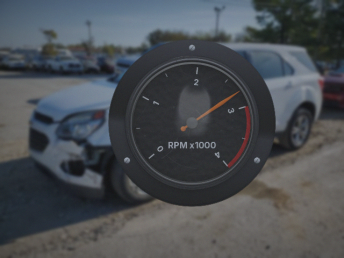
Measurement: 2750 rpm
